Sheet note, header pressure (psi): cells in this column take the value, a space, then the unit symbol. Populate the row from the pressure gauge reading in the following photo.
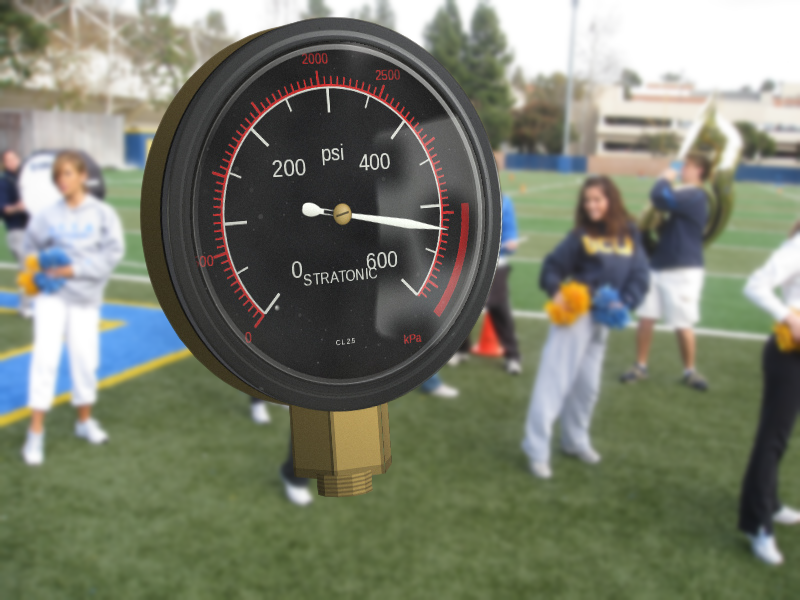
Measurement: 525 psi
